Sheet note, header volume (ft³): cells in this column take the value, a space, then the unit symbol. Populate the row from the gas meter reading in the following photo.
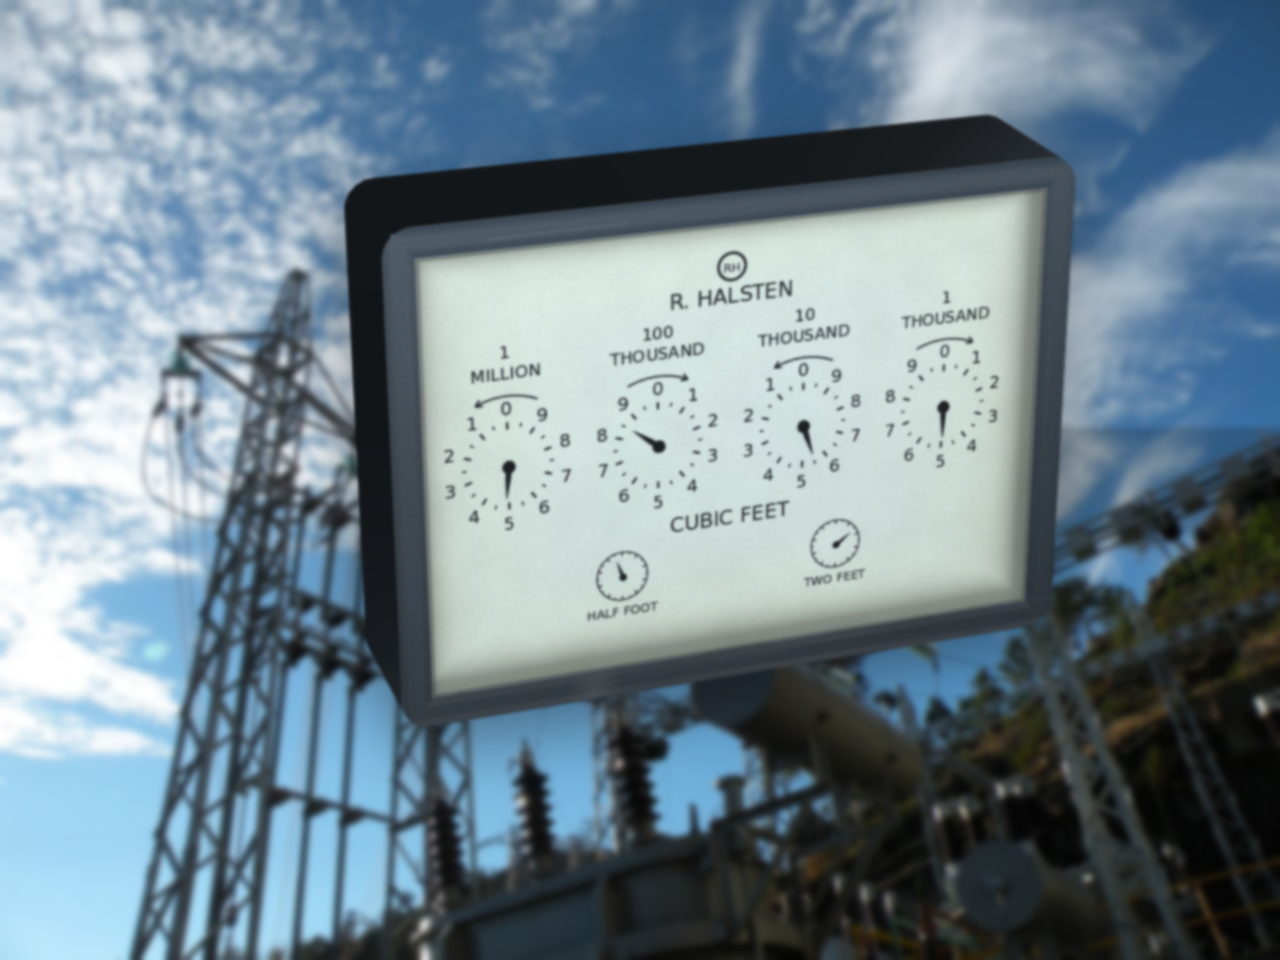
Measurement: 485500 ft³
